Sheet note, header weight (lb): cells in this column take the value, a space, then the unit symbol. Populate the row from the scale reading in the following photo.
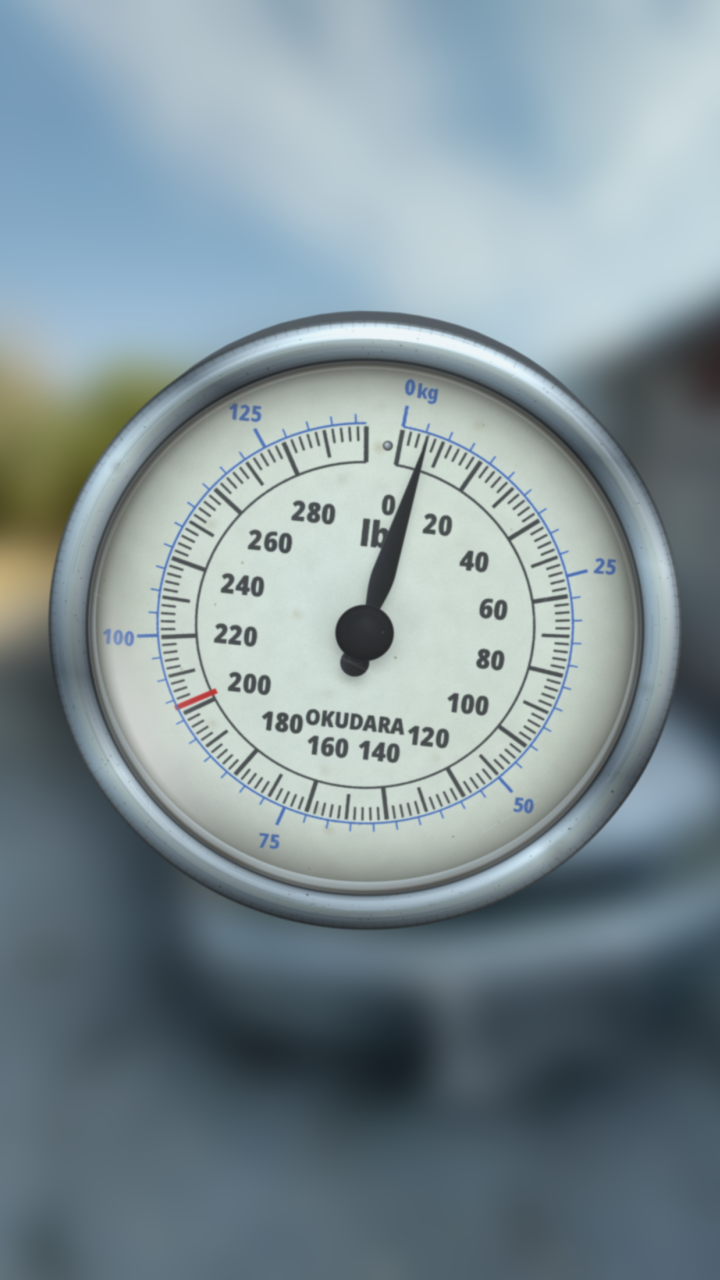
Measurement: 6 lb
